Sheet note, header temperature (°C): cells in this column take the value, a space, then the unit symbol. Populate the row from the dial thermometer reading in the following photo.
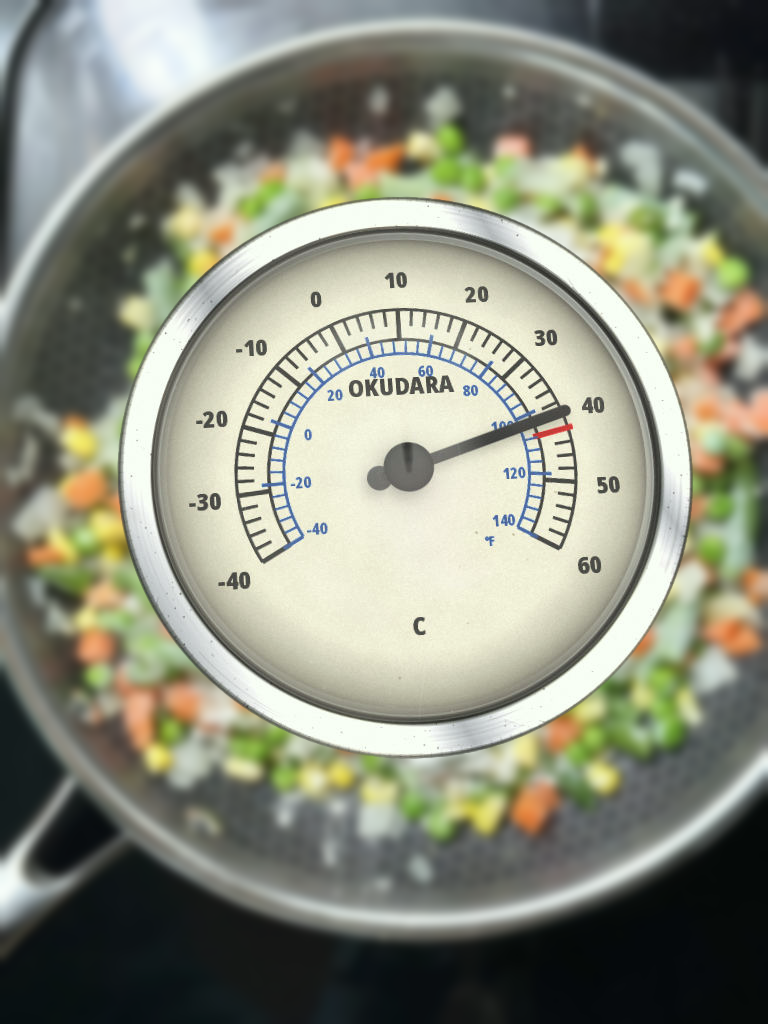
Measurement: 40 °C
